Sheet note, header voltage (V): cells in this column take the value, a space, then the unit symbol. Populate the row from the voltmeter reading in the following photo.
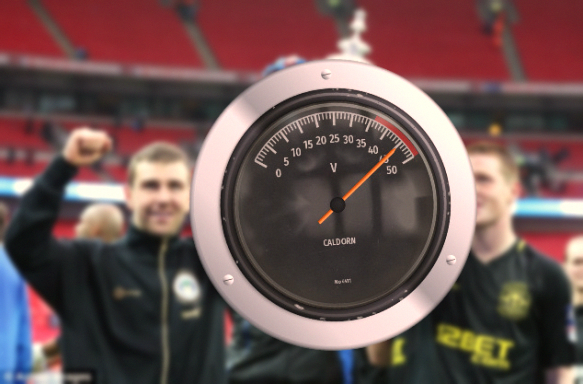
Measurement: 45 V
